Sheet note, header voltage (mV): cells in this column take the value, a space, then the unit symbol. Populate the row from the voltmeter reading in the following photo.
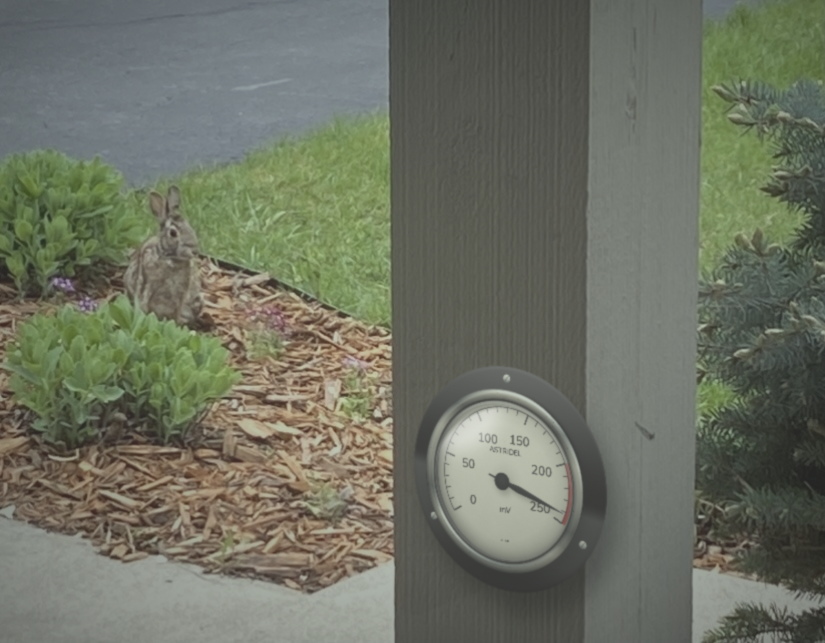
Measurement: 240 mV
